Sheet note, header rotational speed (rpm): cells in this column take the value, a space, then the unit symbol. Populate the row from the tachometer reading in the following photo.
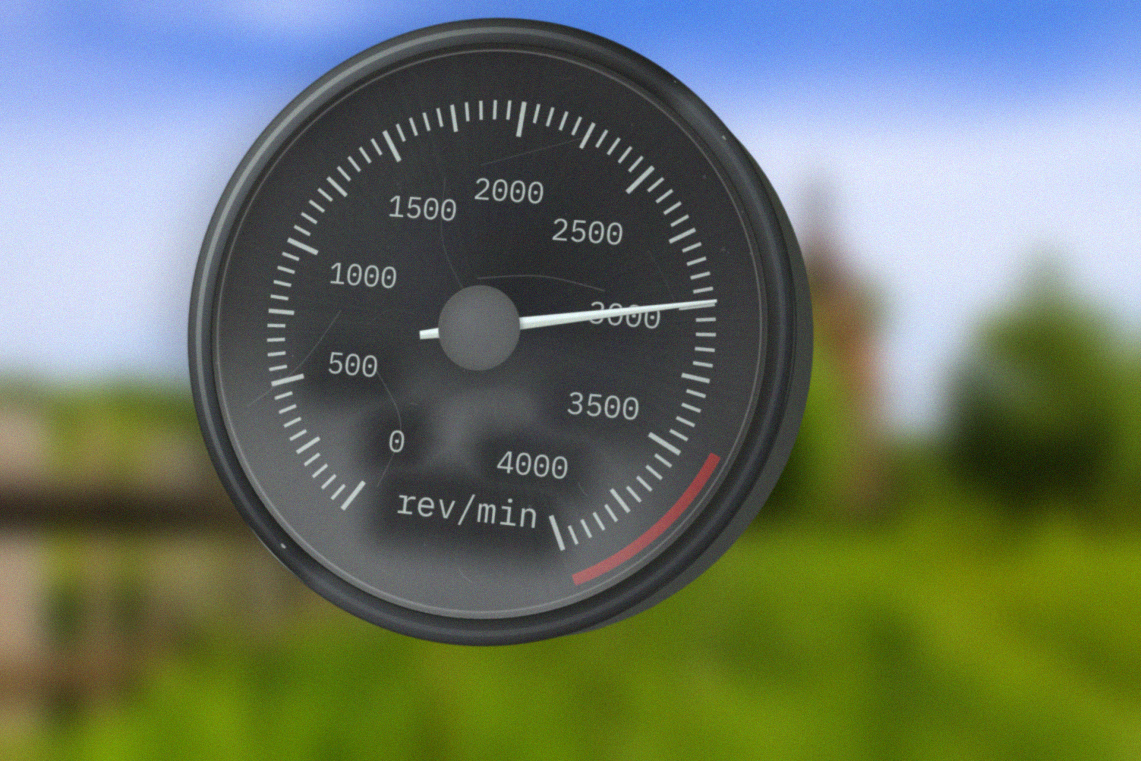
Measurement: 3000 rpm
